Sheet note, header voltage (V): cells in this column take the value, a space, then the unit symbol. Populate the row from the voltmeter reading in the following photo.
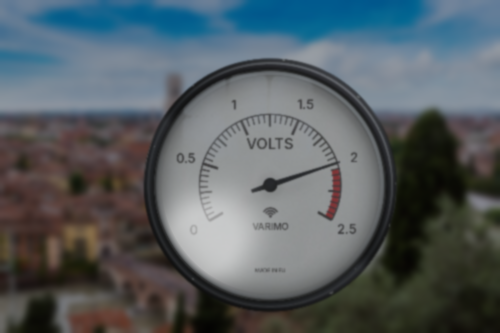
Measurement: 2 V
